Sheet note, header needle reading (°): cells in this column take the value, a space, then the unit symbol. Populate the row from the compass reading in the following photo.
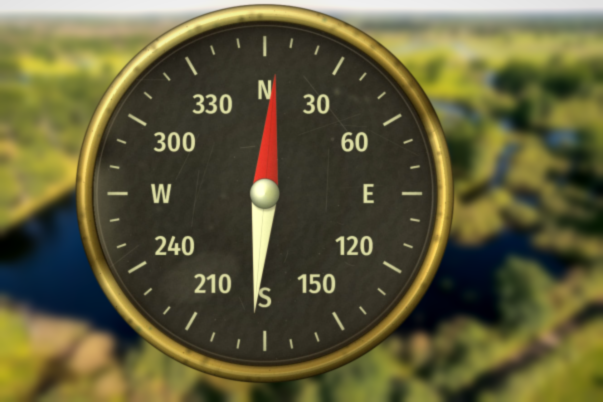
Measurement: 5 °
